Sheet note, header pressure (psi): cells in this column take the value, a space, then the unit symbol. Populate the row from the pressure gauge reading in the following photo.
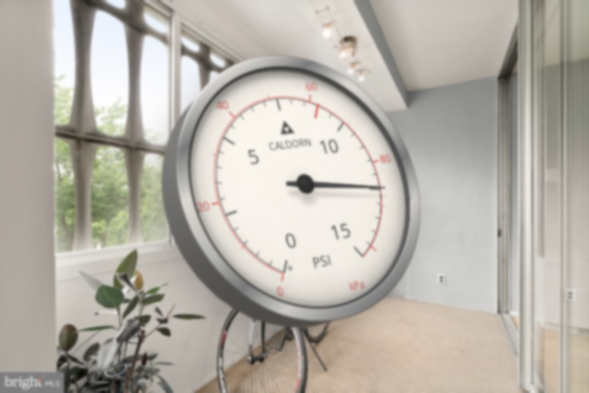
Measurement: 12.5 psi
